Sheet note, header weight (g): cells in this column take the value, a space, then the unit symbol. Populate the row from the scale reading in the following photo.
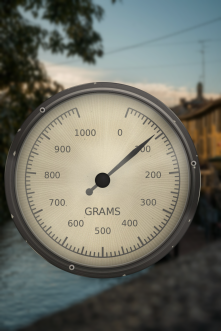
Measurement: 90 g
